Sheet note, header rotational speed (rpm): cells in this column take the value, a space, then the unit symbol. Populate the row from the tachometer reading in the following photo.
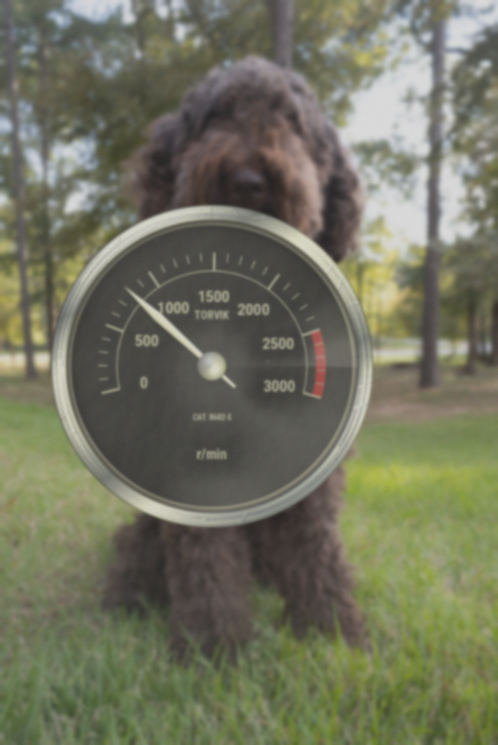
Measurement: 800 rpm
